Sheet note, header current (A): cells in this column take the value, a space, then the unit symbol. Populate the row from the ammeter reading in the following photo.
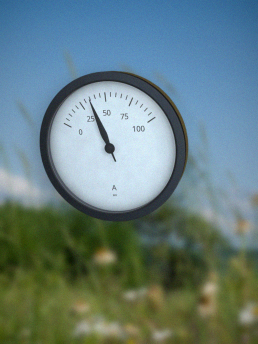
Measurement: 35 A
